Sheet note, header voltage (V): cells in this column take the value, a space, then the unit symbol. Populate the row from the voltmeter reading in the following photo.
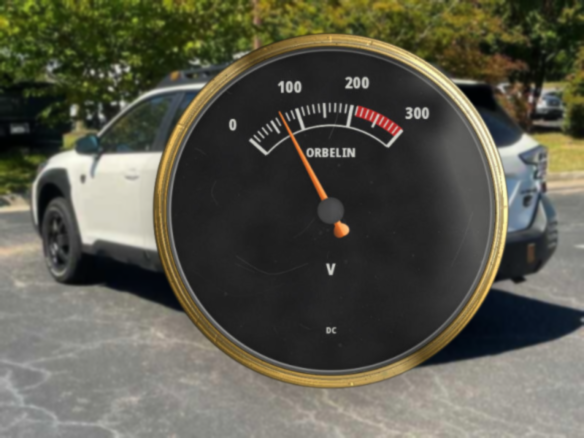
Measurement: 70 V
